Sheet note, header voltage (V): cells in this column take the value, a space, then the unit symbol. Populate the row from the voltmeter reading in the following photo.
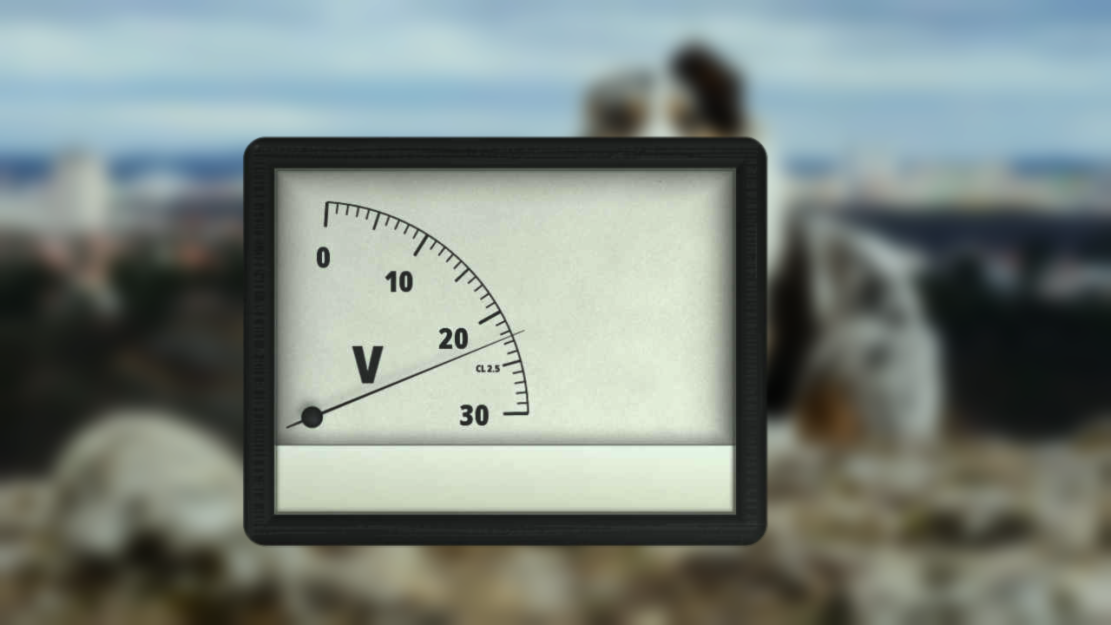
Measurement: 22.5 V
